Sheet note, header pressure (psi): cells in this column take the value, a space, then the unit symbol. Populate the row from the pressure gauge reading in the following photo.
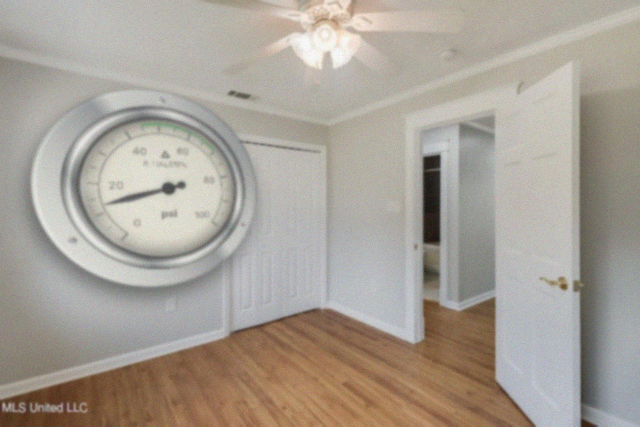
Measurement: 12.5 psi
